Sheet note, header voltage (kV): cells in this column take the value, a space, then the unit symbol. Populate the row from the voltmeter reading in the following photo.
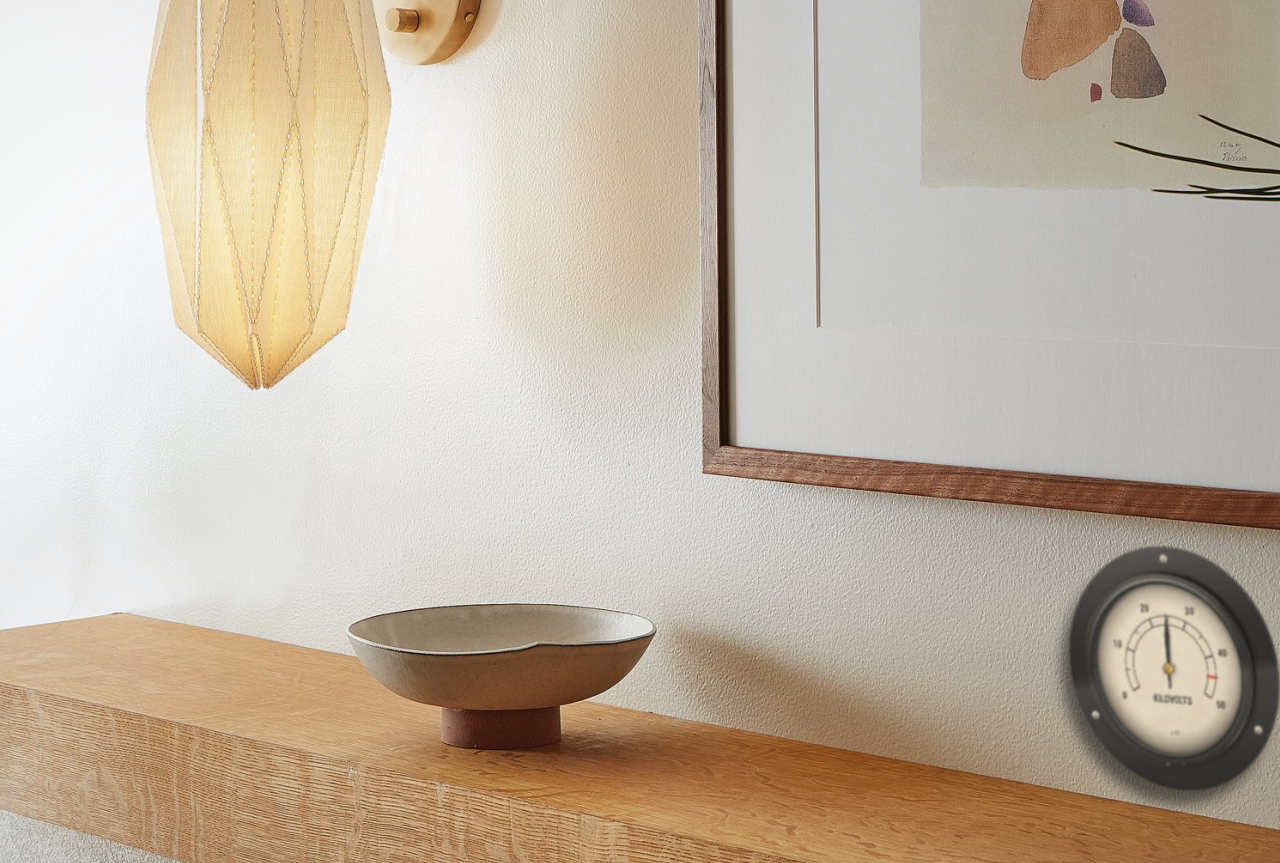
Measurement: 25 kV
